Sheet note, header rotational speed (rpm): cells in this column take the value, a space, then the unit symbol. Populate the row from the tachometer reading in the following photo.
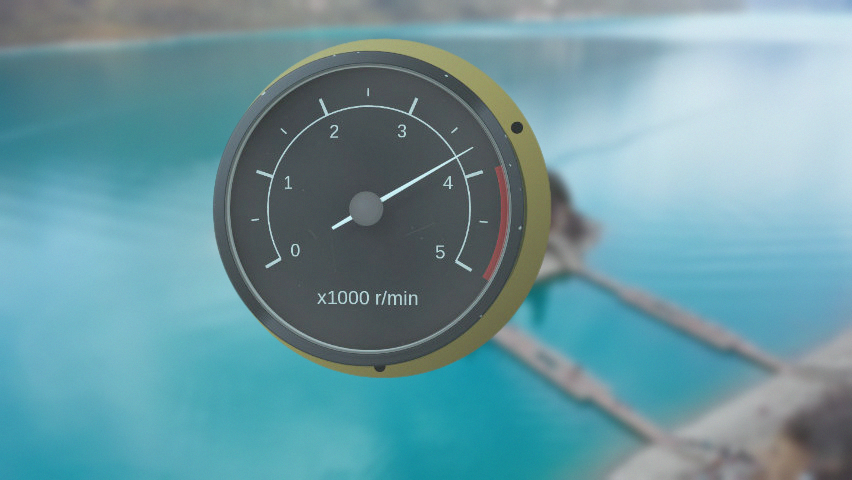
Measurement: 3750 rpm
